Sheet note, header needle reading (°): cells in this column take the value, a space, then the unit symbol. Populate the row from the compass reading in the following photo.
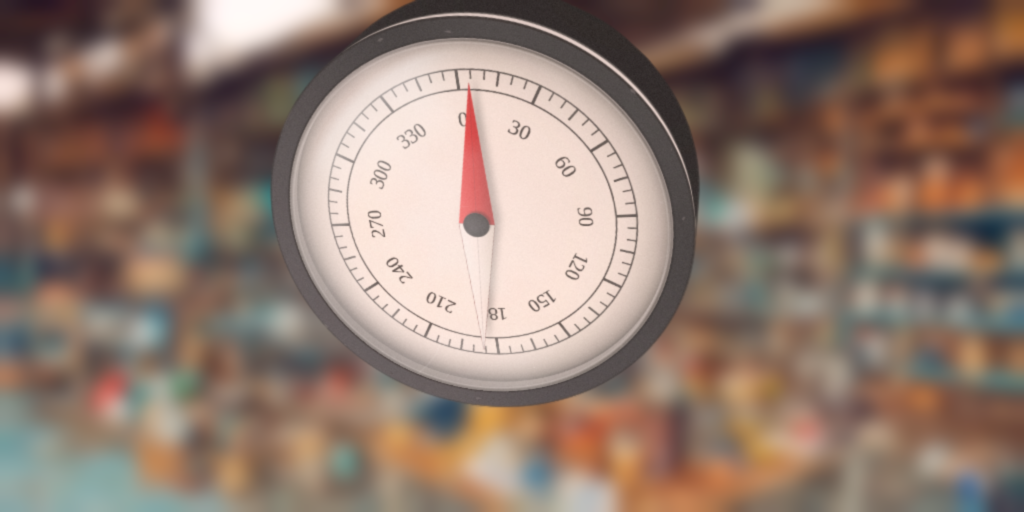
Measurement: 5 °
